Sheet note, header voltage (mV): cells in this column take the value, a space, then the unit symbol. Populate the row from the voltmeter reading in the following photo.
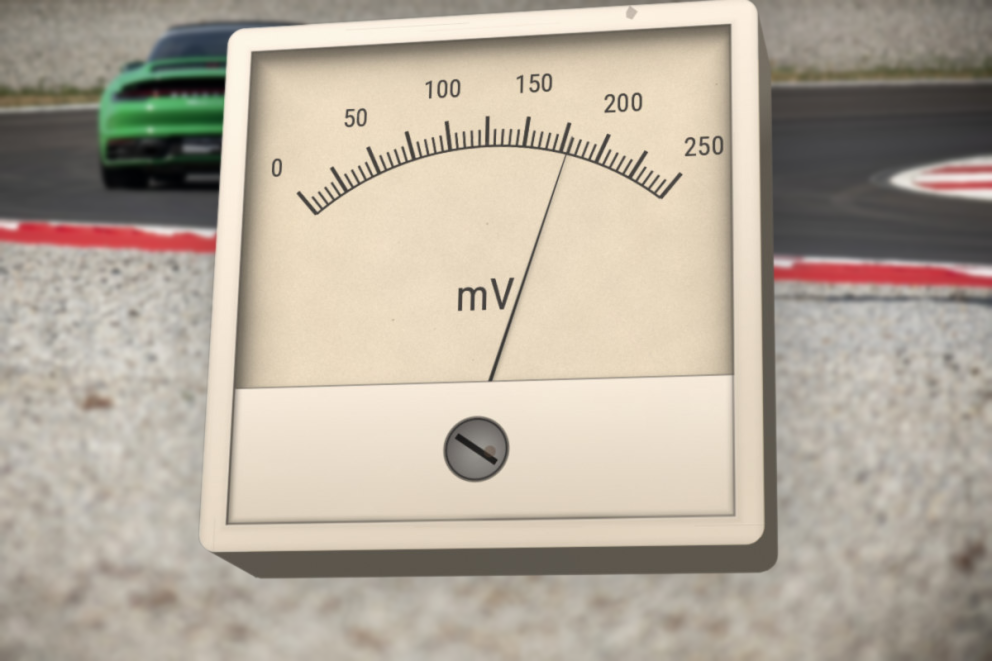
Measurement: 180 mV
